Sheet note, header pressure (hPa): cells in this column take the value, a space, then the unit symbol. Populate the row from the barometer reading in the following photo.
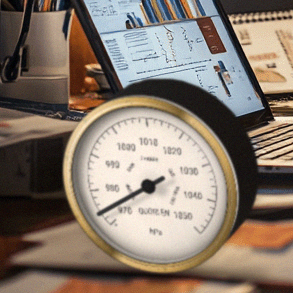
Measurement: 974 hPa
